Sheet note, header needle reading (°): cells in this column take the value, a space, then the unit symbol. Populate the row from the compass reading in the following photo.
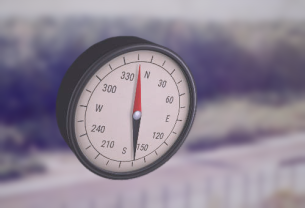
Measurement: 345 °
